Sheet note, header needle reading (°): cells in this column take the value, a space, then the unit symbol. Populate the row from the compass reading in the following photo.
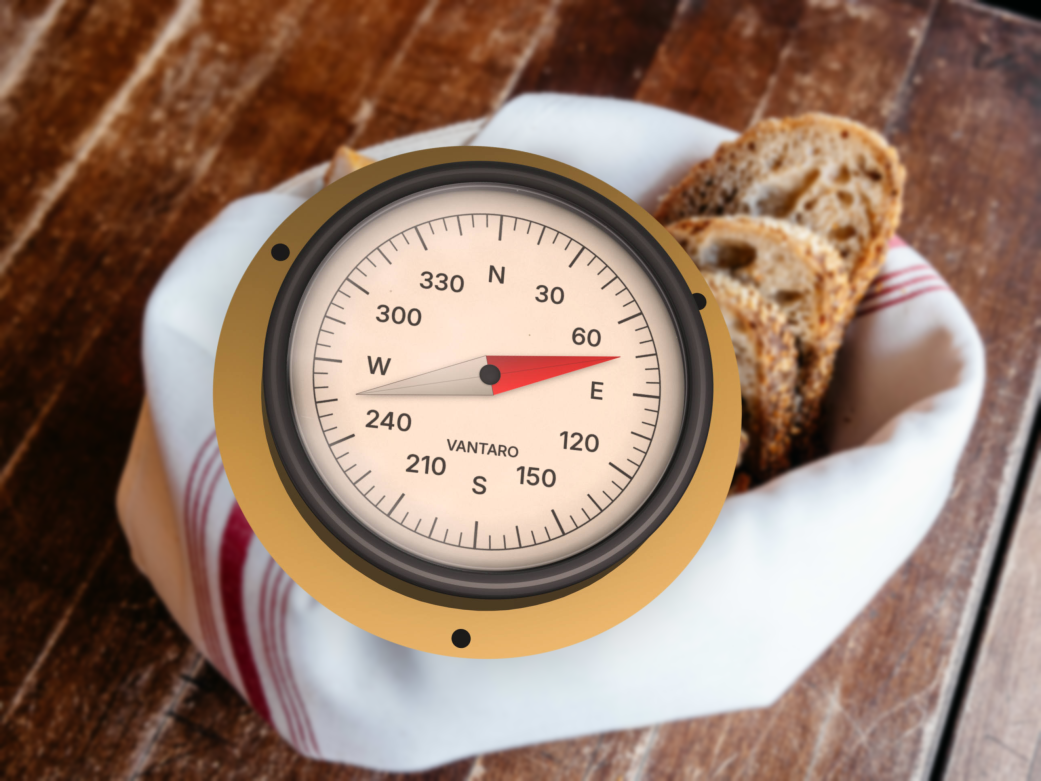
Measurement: 75 °
